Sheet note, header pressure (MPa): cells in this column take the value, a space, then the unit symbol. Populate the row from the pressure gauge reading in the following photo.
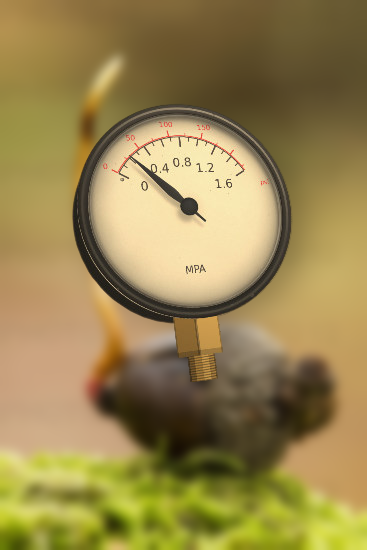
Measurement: 0.2 MPa
